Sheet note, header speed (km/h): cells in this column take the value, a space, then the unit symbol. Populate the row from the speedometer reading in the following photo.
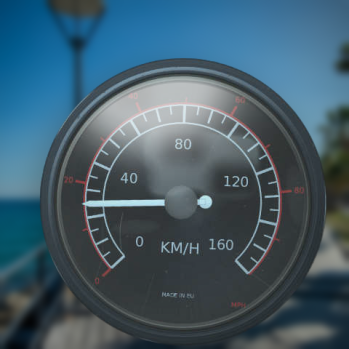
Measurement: 25 km/h
